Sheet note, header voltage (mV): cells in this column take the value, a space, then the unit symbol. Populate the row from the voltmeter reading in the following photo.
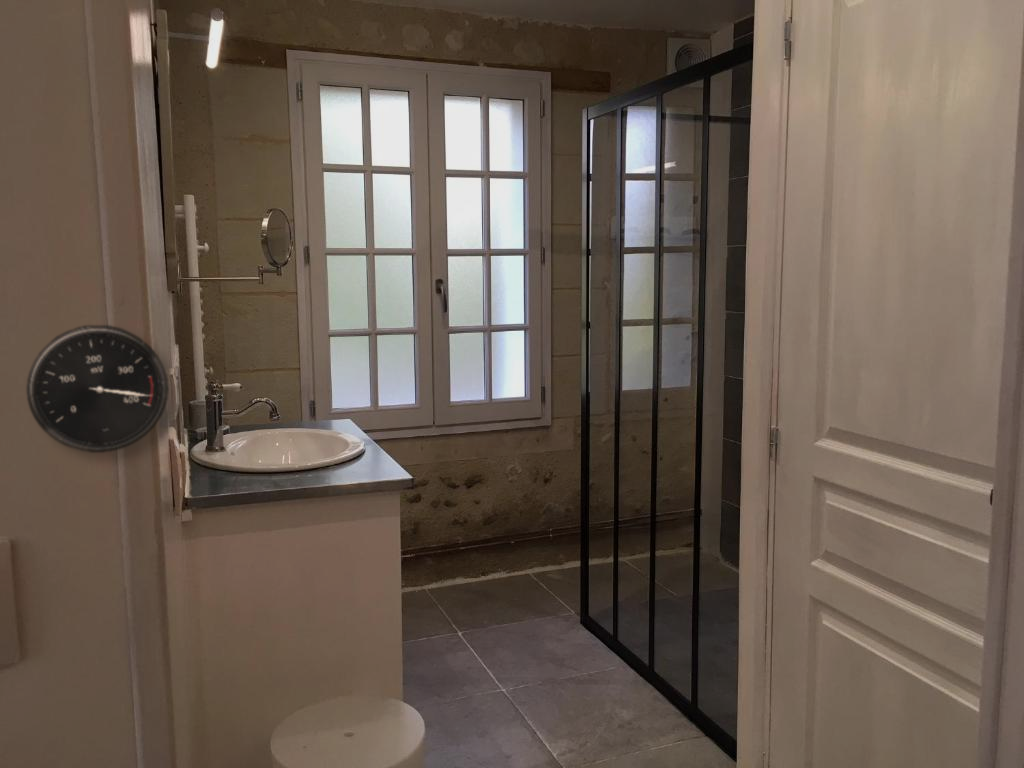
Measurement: 380 mV
